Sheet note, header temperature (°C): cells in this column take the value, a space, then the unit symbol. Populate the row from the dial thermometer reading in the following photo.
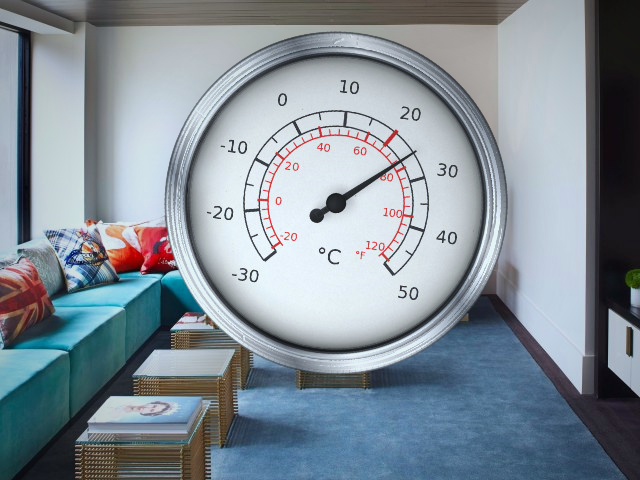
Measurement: 25 °C
